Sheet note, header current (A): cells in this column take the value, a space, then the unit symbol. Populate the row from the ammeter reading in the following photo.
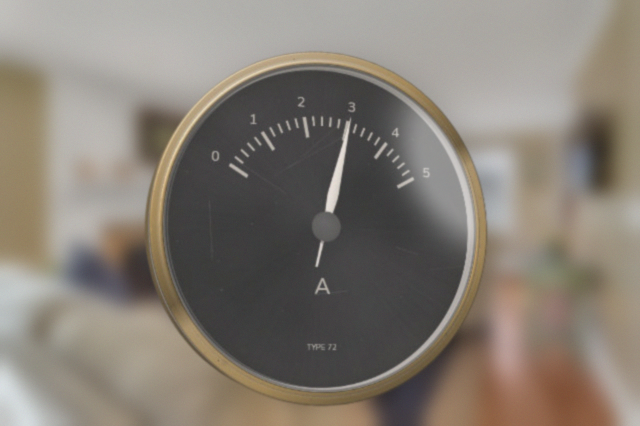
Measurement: 3 A
